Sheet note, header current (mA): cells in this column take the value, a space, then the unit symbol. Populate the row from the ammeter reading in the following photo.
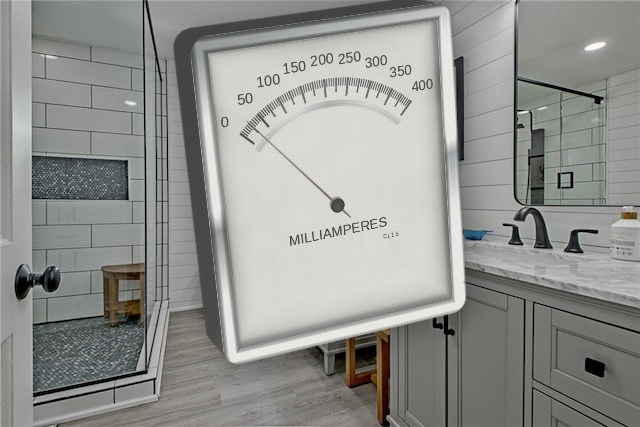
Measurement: 25 mA
